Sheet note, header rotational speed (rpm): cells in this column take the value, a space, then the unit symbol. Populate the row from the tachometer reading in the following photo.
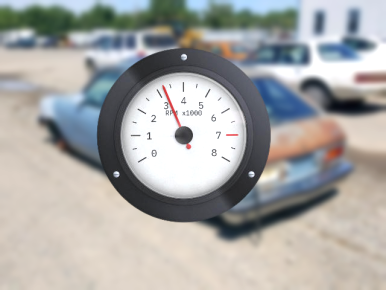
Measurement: 3250 rpm
